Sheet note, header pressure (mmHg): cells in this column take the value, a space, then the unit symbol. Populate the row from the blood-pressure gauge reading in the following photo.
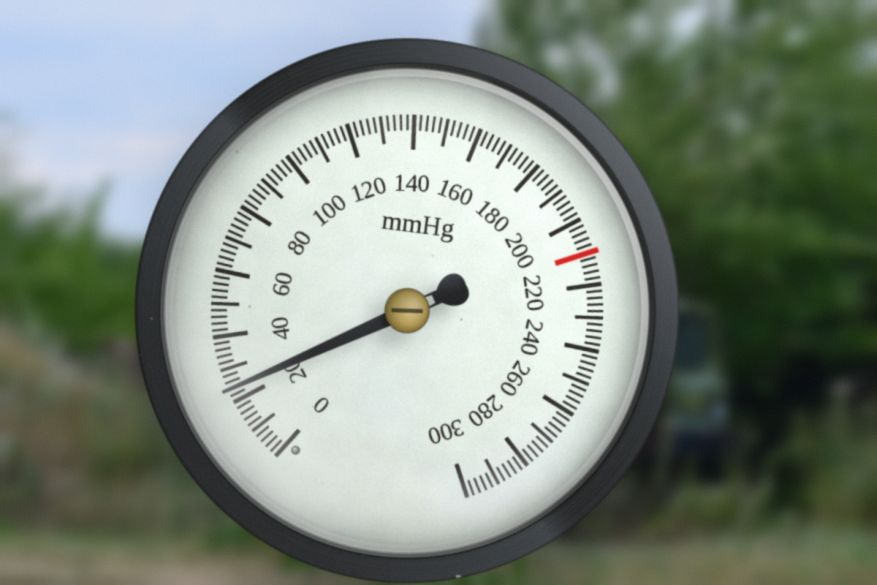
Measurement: 24 mmHg
